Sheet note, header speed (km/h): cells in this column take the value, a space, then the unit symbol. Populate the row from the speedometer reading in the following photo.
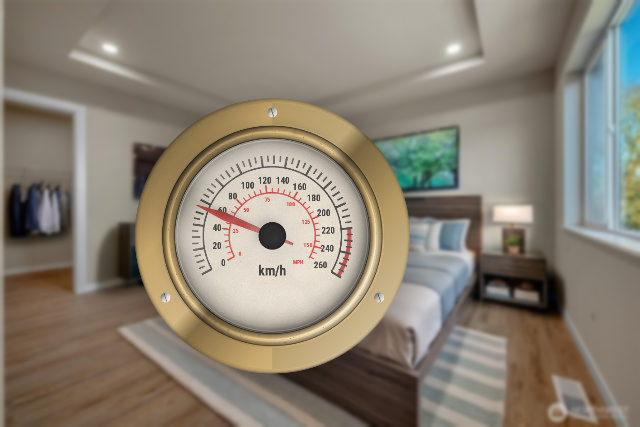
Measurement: 55 km/h
